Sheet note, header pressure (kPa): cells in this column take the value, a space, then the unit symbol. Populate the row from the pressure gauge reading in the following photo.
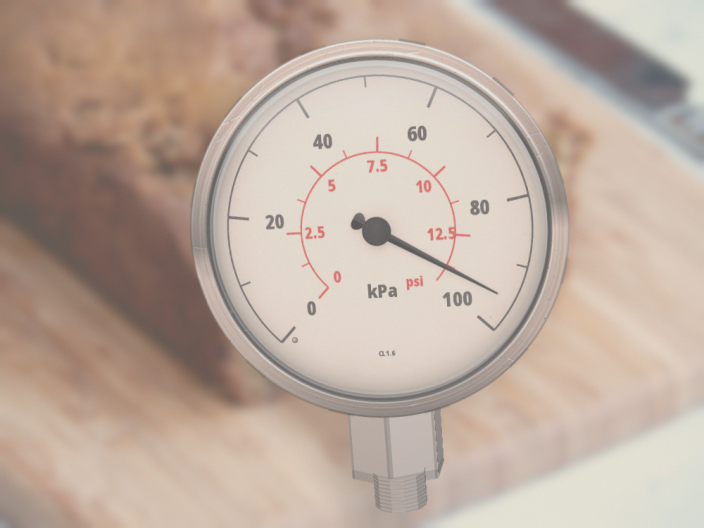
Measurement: 95 kPa
